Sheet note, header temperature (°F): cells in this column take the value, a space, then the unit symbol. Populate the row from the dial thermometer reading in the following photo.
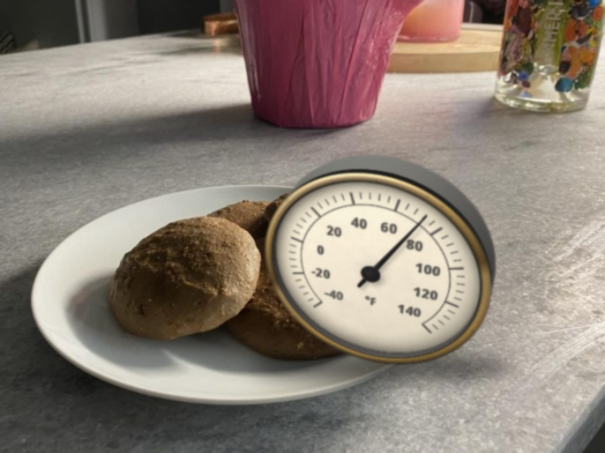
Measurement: 72 °F
